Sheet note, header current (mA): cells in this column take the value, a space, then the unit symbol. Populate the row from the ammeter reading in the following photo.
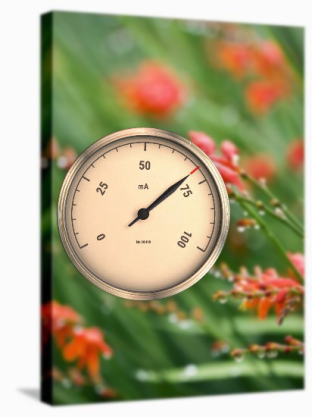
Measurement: 70 mA
